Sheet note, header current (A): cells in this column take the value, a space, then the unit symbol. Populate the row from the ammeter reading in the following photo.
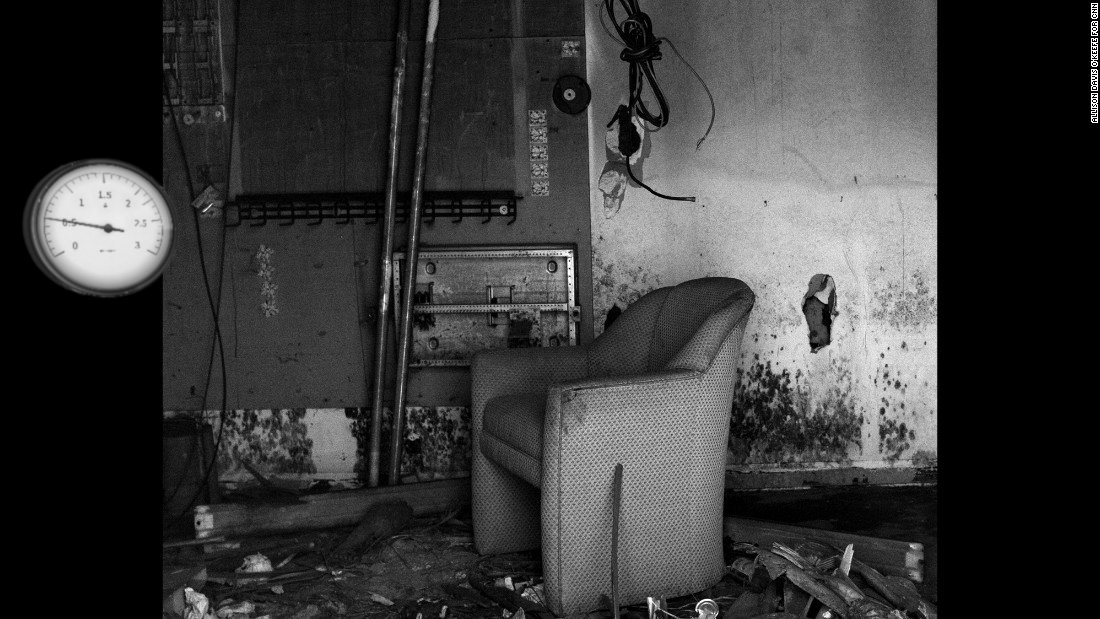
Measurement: 0.5 A
